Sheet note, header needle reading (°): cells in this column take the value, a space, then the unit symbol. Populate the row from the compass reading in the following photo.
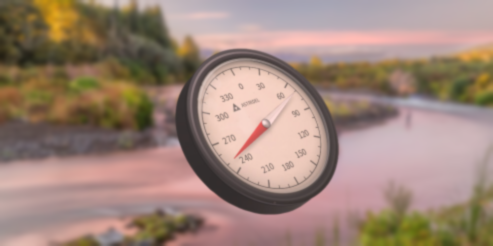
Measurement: 250 °
